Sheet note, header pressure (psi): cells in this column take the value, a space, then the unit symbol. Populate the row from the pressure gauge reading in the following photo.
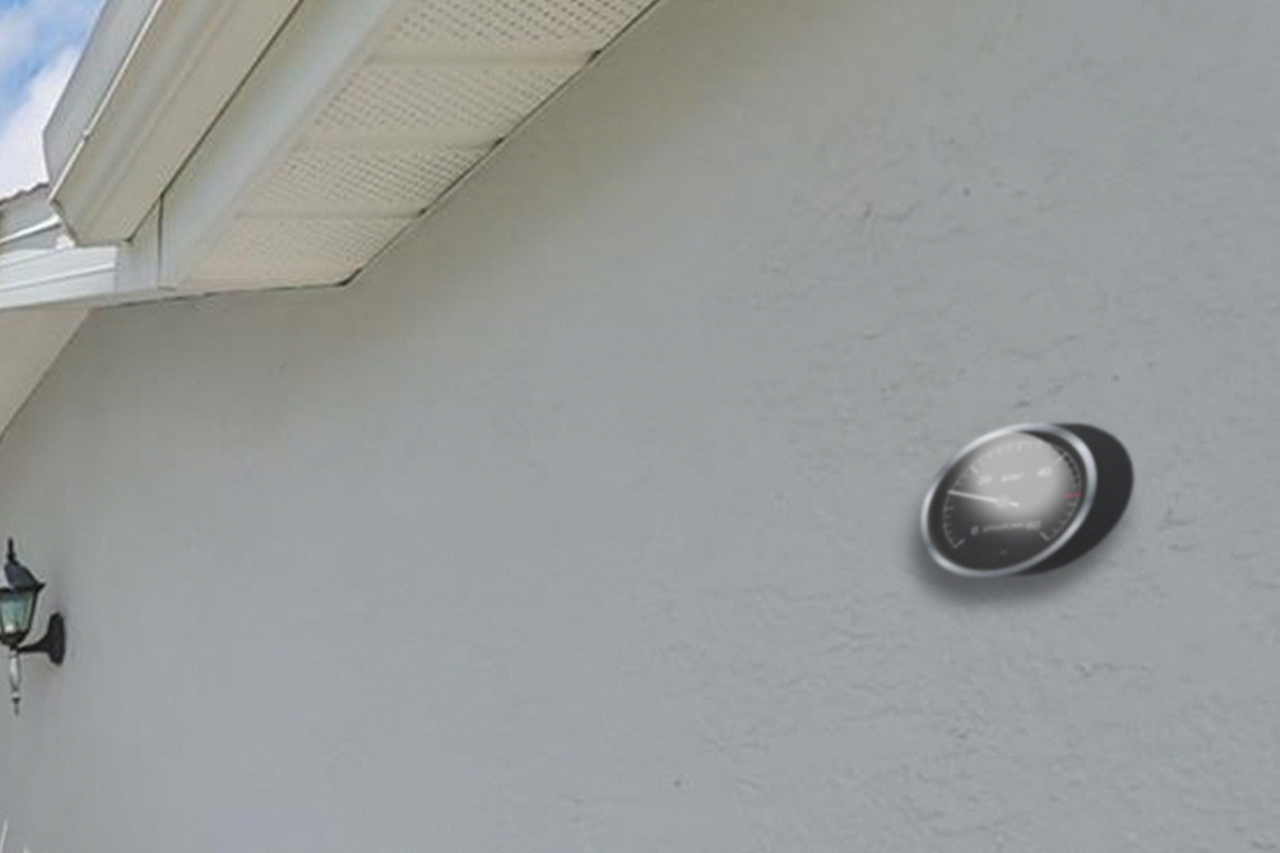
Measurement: 14 psi
